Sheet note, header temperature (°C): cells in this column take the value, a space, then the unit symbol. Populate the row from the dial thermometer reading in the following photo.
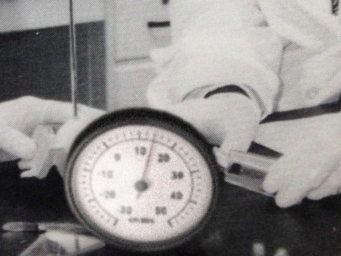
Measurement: 14 °C
